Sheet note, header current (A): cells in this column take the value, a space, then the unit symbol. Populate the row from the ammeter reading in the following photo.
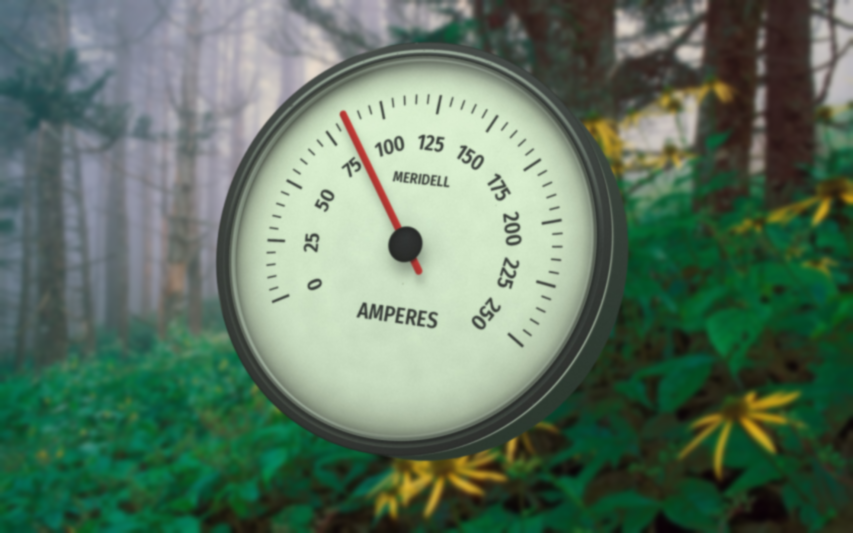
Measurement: 85 A
